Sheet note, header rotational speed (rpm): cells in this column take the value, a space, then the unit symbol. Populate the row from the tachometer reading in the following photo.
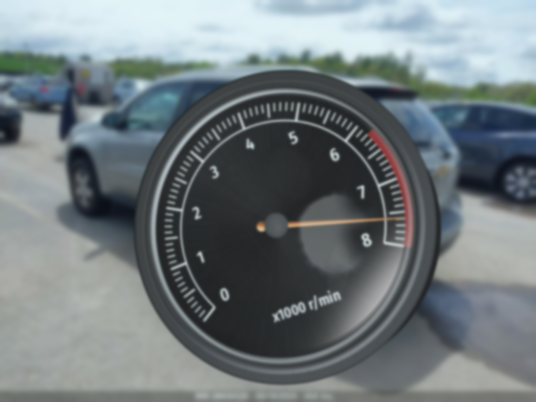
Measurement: 7600 rpm
